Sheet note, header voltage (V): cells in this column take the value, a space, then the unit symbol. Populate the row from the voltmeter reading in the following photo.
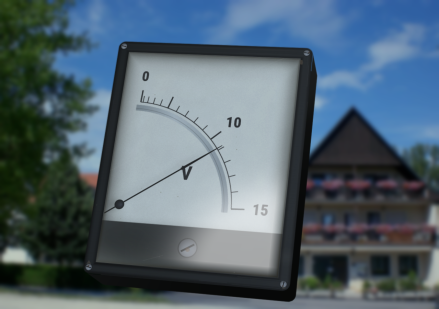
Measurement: 11 V
